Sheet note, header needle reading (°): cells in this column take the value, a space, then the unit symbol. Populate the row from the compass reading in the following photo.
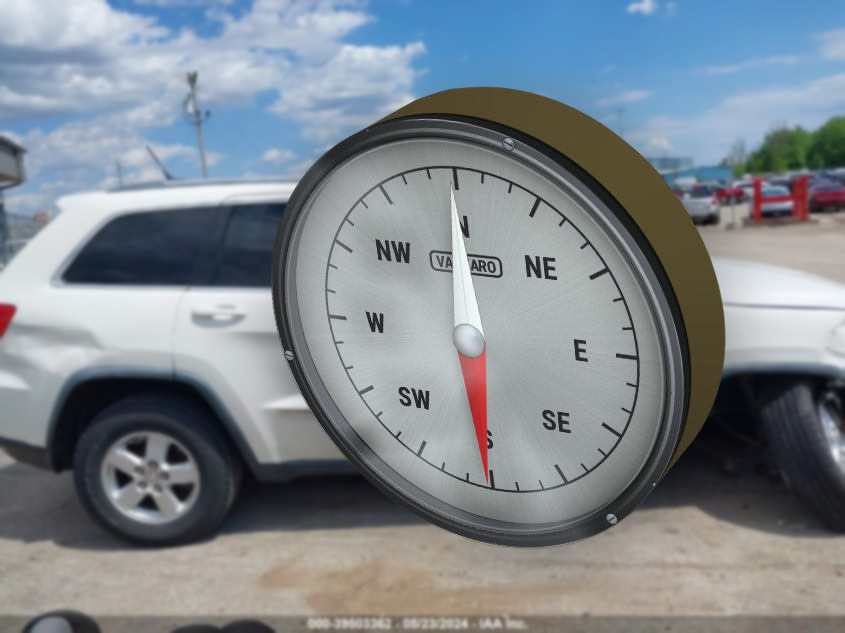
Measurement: 180 °
